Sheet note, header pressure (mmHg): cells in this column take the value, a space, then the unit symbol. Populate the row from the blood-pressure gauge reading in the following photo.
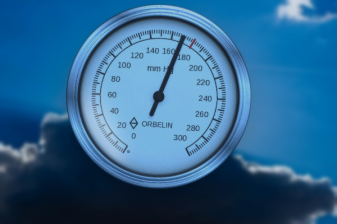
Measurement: 170 mmHg
